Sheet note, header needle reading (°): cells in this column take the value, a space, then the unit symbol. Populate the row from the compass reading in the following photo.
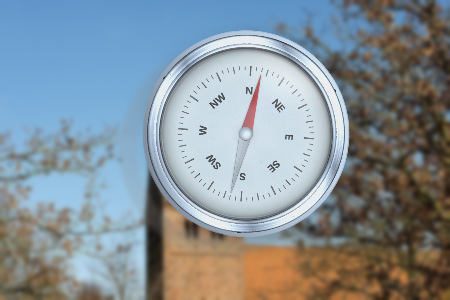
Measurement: 10 °
